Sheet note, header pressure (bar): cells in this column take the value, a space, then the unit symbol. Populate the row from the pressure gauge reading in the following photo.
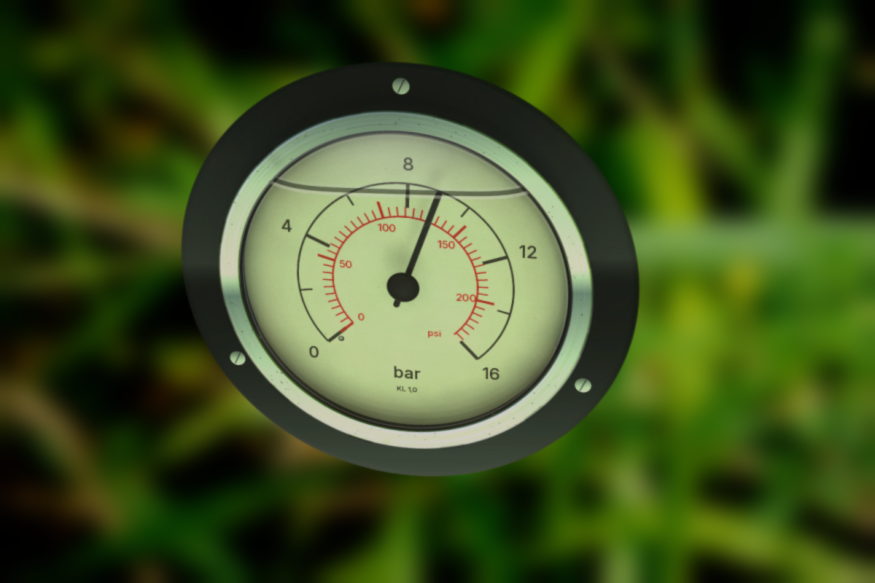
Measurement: 9 bar
